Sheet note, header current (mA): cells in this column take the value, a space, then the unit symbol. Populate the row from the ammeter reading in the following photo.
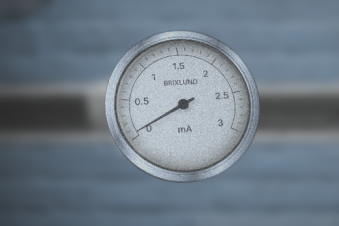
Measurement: 0.05 mA
